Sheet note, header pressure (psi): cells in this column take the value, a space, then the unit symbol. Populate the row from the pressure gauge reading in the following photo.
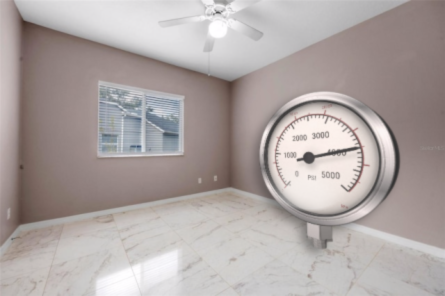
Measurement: 4000 psi
